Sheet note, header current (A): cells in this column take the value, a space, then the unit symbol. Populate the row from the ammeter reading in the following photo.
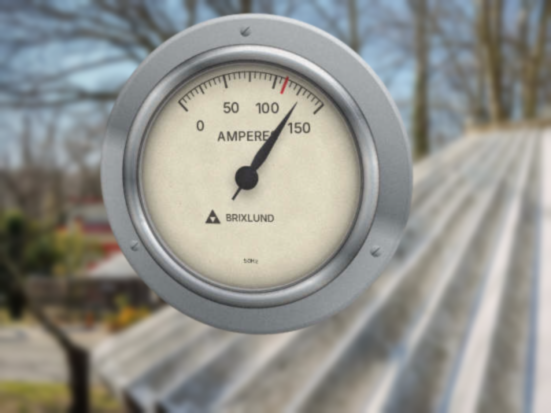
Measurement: 130 A
